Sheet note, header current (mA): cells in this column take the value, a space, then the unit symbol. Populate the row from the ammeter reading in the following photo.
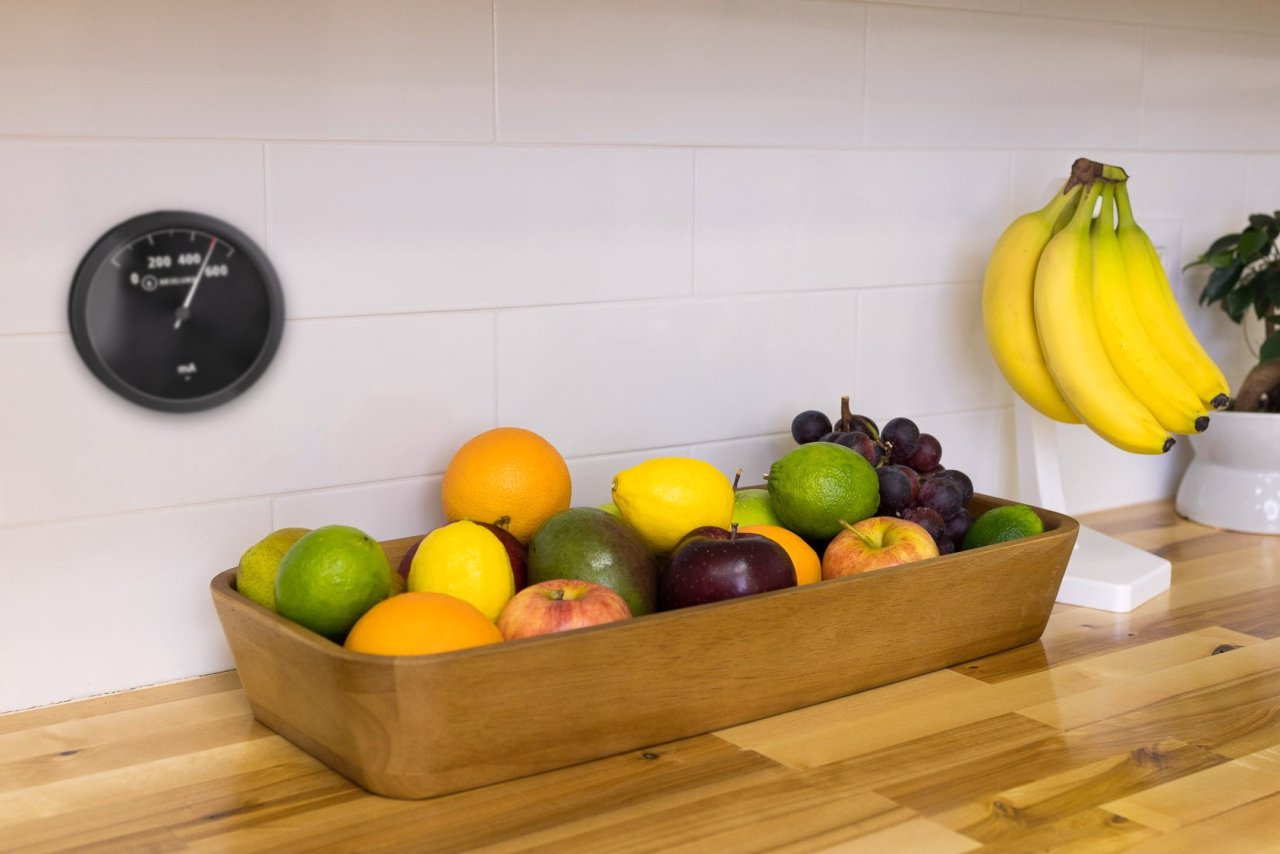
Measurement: 500 mA
